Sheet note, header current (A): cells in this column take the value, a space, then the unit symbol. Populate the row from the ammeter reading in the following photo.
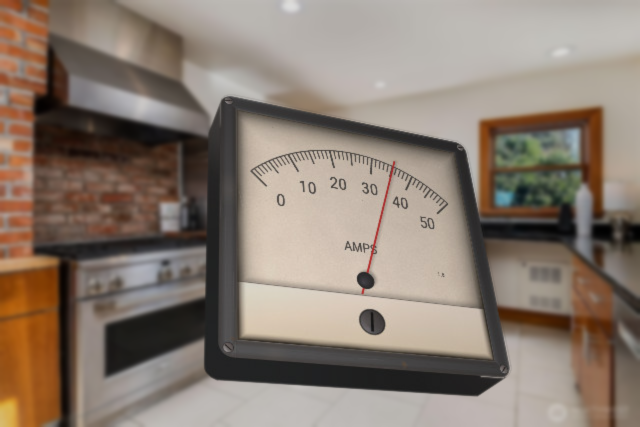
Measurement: 35 A
